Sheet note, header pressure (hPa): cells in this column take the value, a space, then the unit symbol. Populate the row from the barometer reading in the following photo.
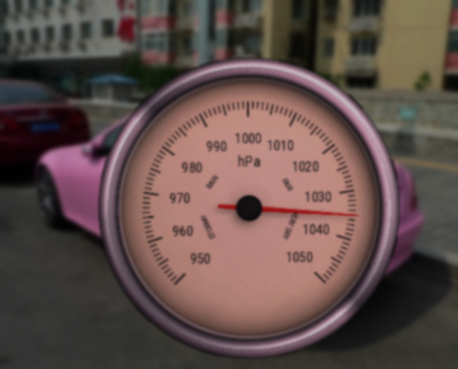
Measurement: 1035 hPa
